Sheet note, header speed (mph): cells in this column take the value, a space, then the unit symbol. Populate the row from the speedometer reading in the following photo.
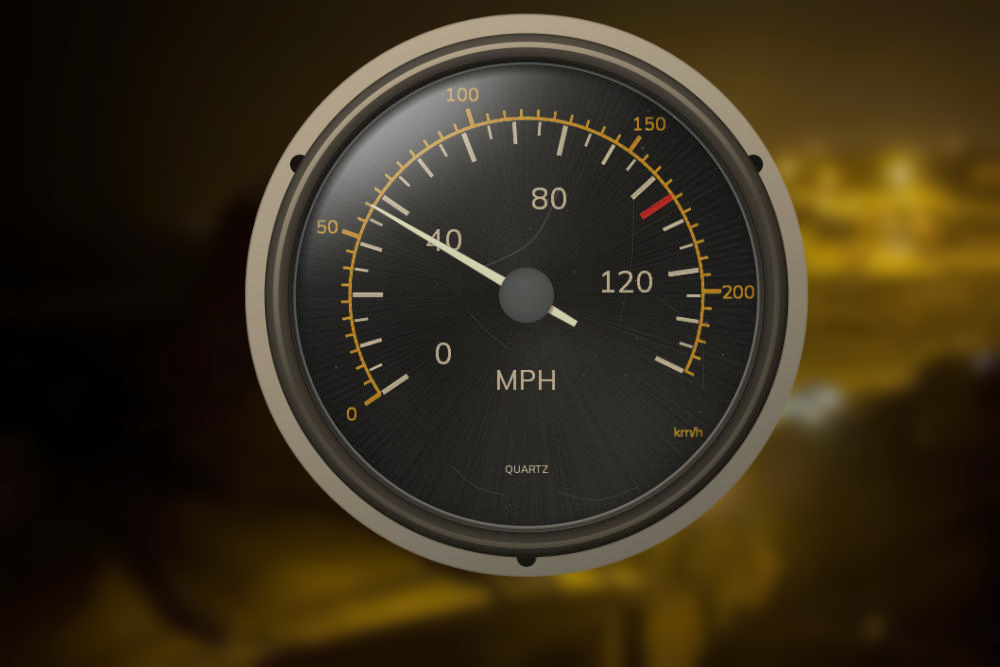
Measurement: 37.5 mph
